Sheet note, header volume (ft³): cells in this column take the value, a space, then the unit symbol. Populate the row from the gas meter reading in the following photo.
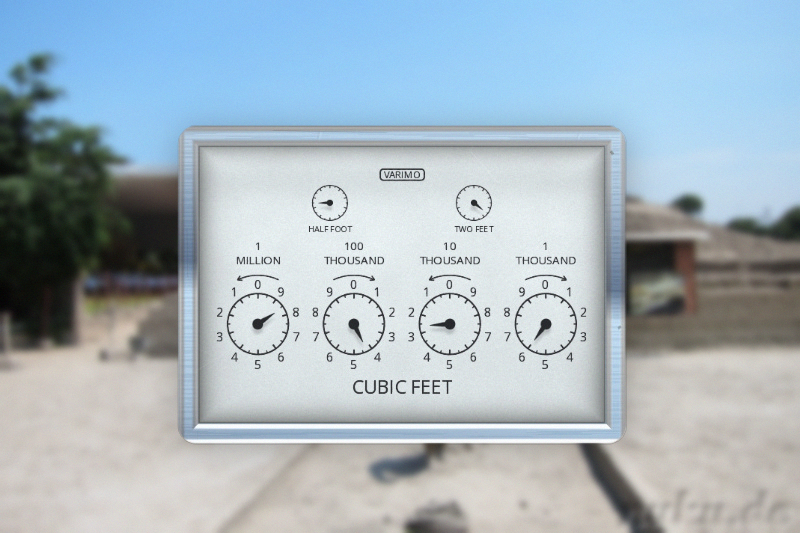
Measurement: 842600 ft³
